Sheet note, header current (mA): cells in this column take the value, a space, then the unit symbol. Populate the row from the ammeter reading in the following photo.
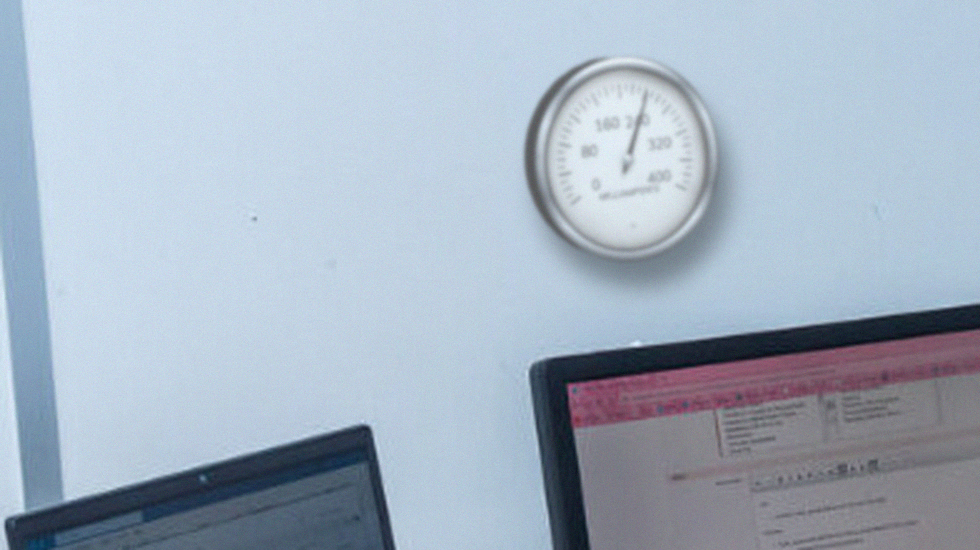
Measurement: 240 mA
